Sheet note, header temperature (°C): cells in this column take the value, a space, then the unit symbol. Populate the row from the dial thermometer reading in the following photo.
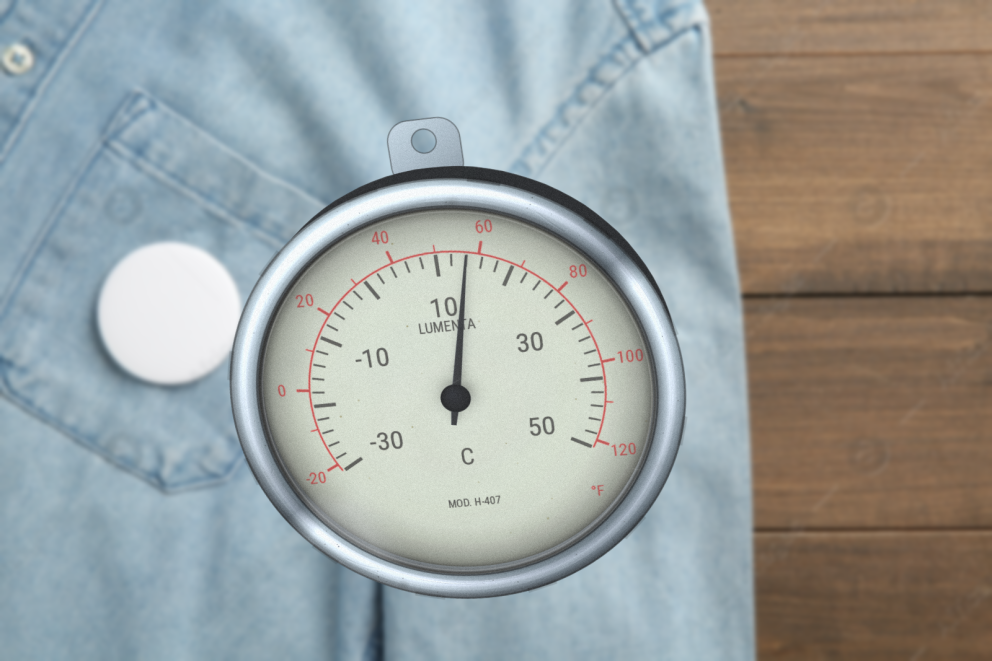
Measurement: 14 °C
